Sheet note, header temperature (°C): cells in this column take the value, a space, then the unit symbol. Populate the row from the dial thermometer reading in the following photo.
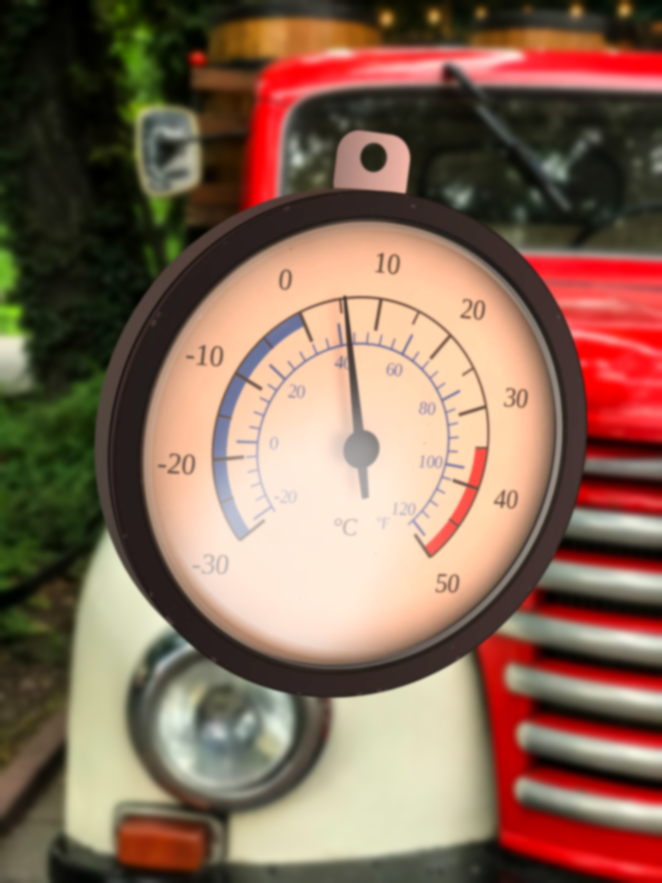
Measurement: 5 °C
